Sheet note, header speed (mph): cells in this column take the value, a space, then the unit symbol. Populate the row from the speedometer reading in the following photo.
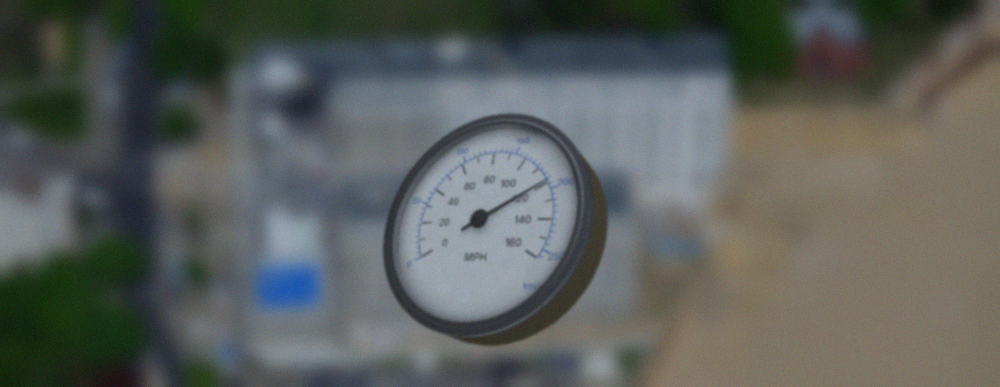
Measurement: 120 mph
